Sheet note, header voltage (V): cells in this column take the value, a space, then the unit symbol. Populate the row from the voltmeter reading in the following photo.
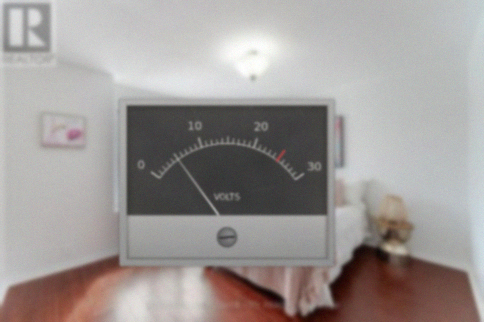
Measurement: 5 V
